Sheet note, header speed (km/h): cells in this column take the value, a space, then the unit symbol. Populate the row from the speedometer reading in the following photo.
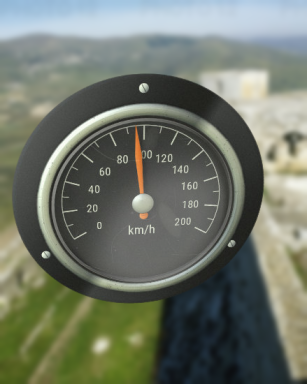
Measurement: 95 km/h
